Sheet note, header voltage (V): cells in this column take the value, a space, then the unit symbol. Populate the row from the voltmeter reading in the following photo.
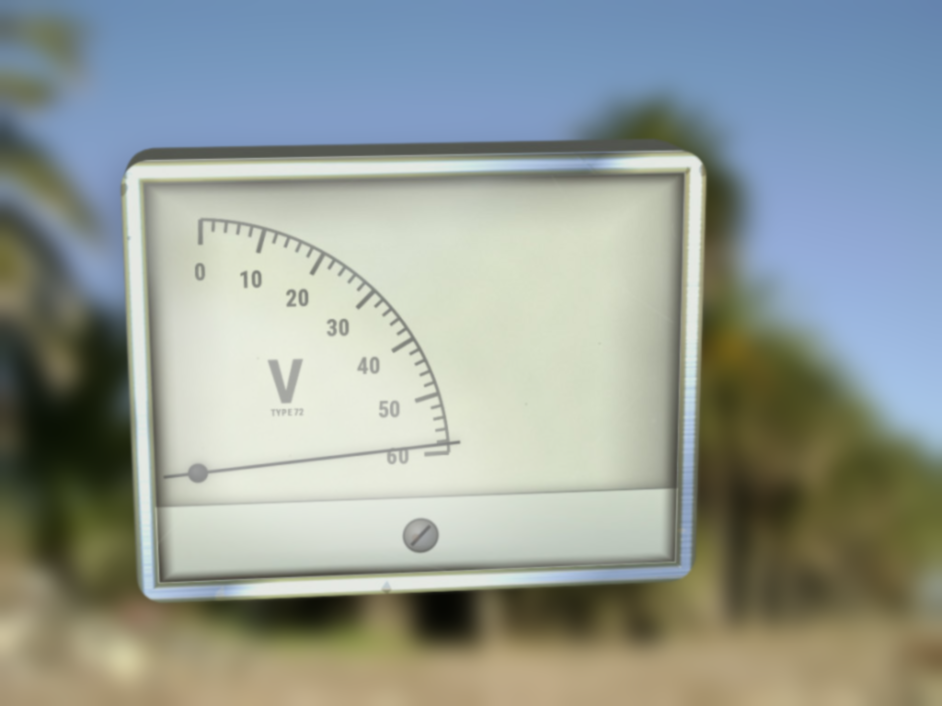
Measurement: 58 V
